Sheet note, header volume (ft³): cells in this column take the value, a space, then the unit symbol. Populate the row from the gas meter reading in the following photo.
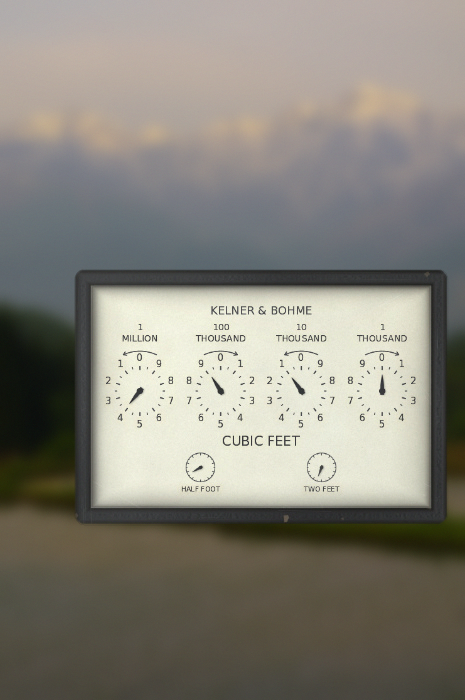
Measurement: 391000 ft³
